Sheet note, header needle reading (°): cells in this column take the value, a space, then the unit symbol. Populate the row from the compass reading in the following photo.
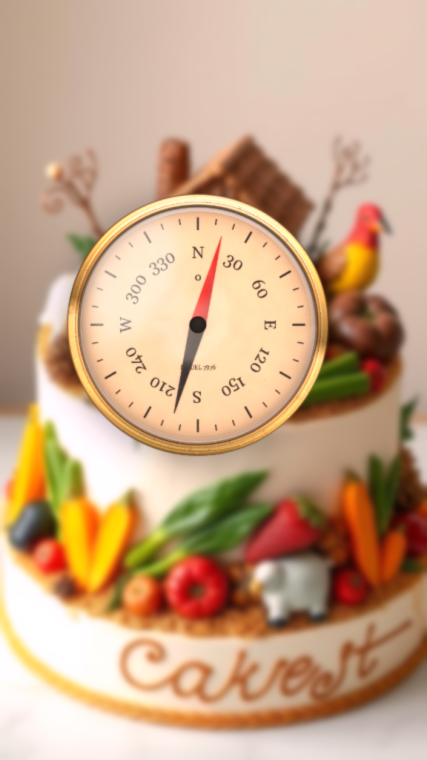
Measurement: 15 °
